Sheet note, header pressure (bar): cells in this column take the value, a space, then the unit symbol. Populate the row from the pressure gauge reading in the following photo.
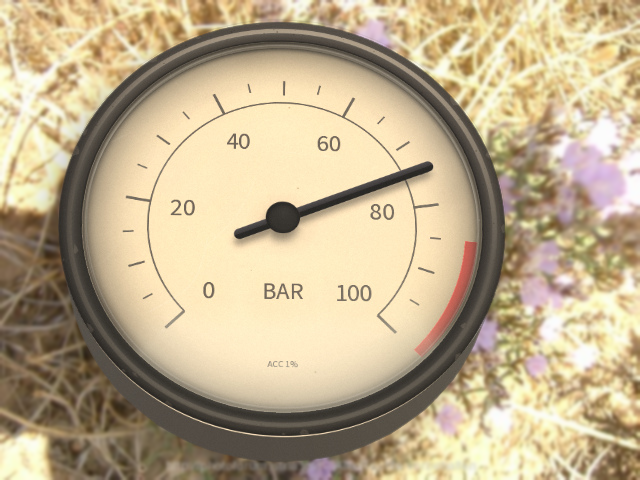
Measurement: 75 bar
